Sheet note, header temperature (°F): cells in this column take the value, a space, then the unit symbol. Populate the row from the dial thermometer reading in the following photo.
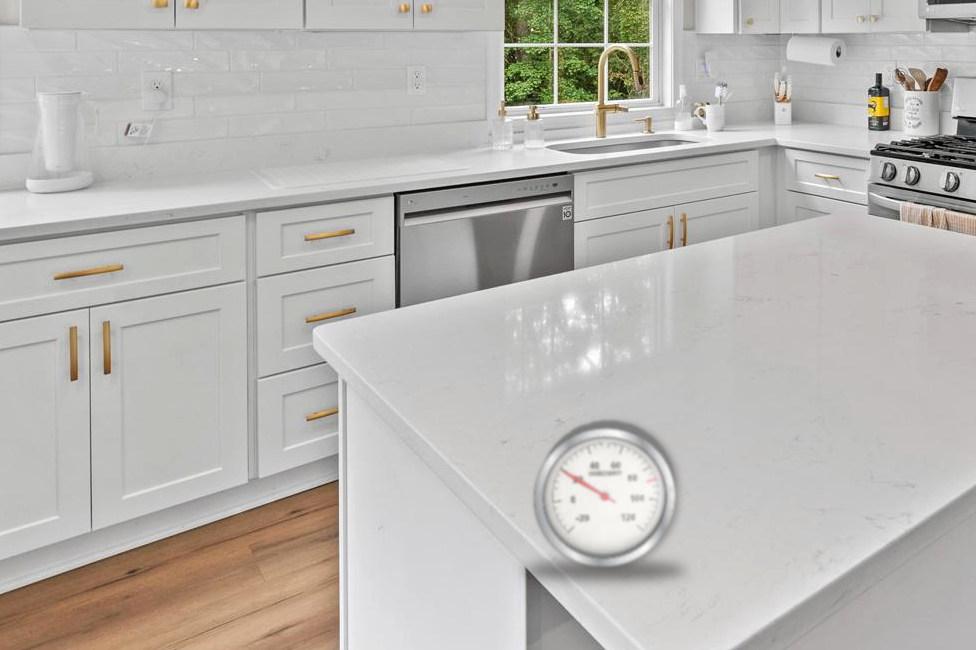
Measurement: 20 °F
